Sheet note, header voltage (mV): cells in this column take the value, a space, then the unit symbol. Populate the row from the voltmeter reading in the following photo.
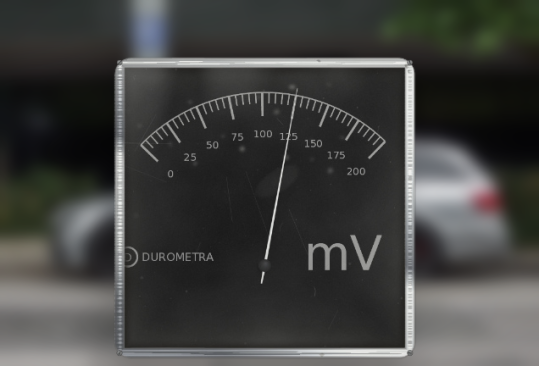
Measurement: 125 mV
